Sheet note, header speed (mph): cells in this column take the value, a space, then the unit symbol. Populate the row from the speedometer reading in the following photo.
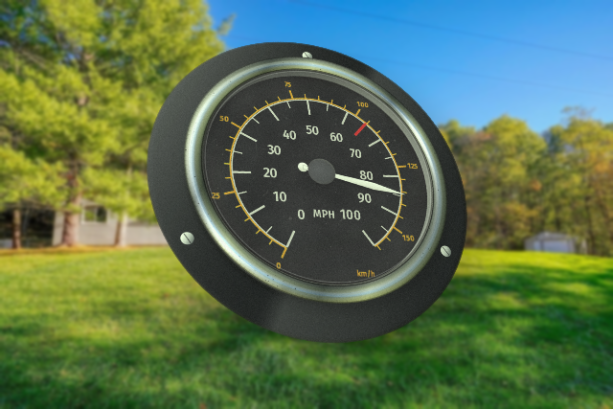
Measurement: 85 mph
